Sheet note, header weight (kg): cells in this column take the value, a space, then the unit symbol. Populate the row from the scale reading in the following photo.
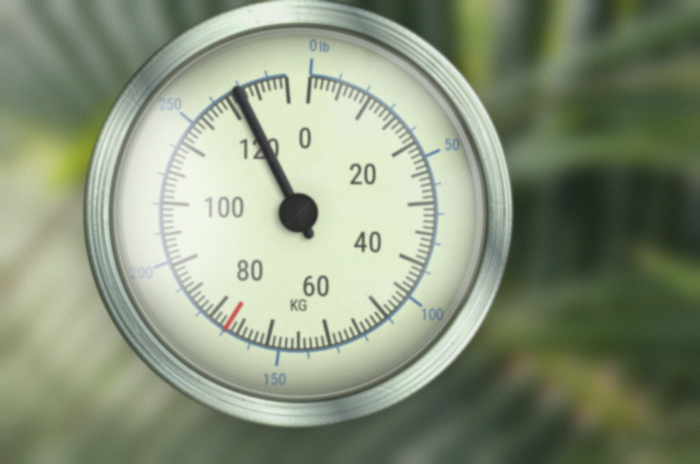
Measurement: 122 kg
